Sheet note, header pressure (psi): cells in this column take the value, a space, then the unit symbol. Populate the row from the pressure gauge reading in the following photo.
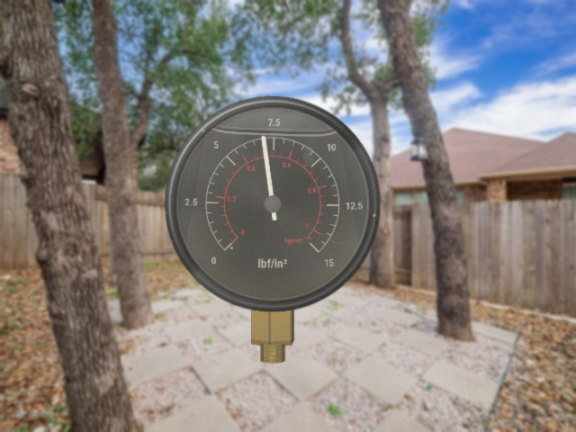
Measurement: 7 psi
